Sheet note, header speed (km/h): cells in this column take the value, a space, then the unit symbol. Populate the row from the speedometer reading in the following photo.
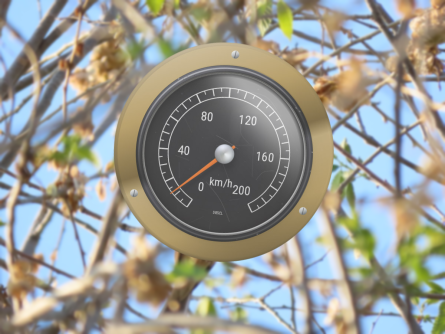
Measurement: 12.5 km/h
